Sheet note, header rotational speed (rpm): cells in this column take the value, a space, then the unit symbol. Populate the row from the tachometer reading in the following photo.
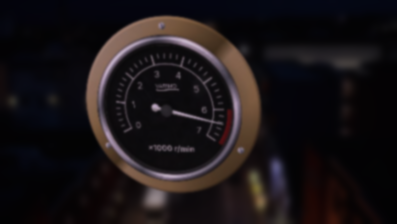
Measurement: 6400 rpm
